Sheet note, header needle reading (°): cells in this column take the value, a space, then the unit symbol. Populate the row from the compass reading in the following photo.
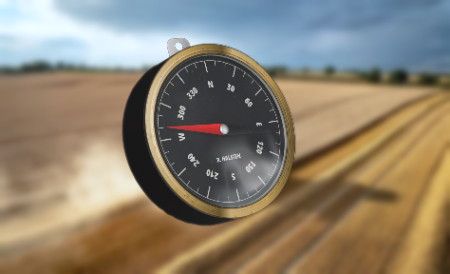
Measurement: 280 °
